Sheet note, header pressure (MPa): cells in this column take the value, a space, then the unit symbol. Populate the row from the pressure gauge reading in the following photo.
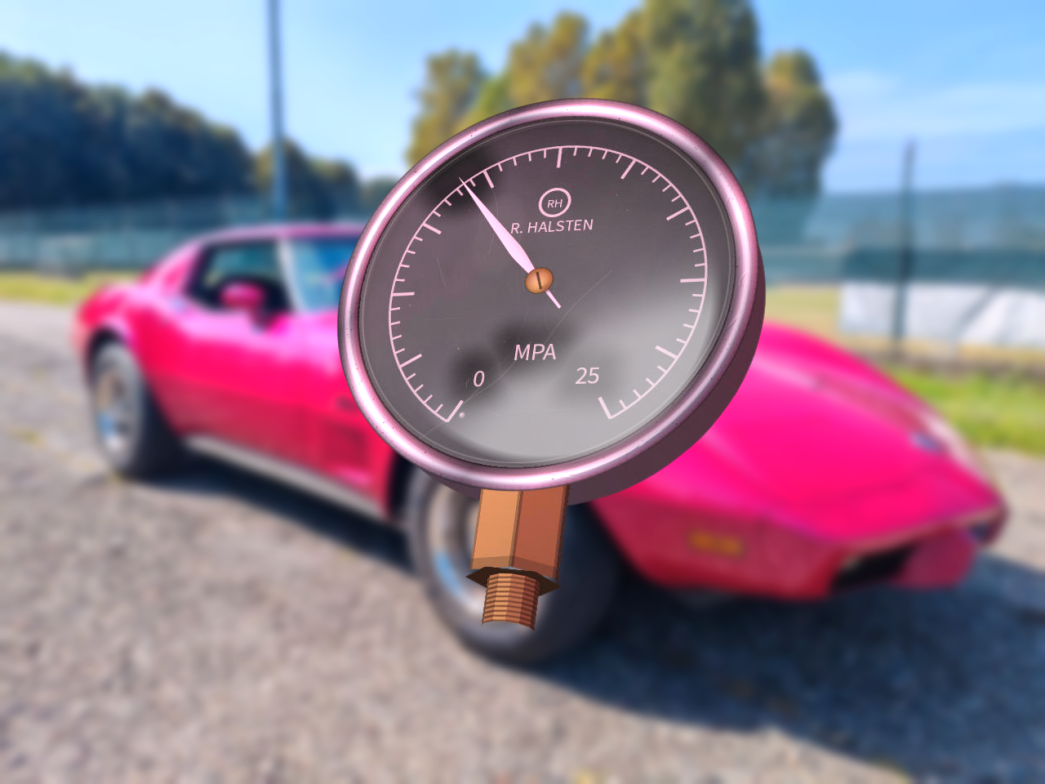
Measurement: 9.25 MPa
